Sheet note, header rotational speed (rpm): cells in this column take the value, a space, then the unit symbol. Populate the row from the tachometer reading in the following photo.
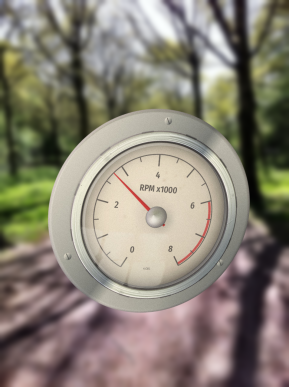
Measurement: 2750 rpm
